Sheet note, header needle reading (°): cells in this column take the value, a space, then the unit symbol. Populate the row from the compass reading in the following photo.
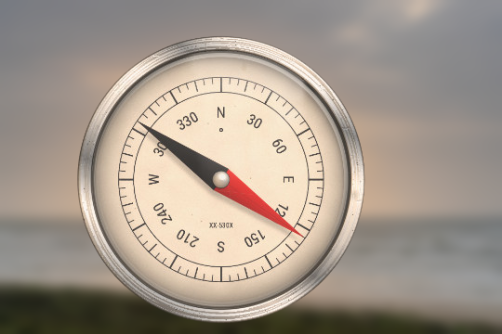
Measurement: 125 °
